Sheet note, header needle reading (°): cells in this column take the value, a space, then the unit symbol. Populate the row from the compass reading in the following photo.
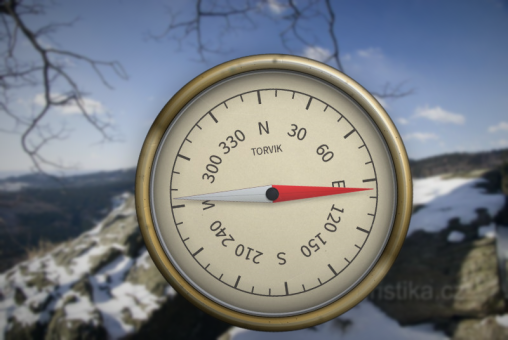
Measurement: 95 °
